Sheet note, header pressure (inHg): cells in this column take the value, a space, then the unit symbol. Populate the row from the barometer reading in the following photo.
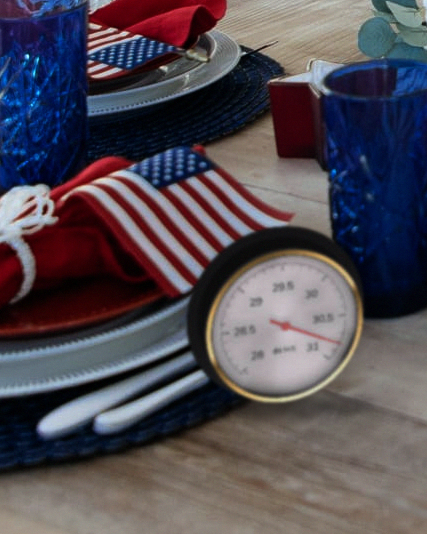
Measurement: 30.8 inHg
